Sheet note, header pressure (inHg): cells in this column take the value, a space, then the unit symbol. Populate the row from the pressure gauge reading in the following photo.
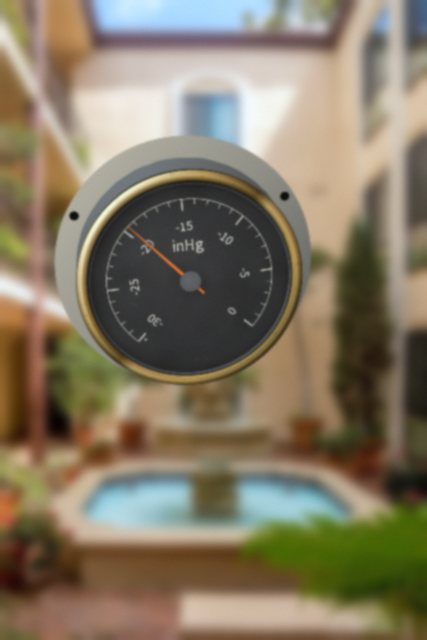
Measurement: -19.5 inHg
